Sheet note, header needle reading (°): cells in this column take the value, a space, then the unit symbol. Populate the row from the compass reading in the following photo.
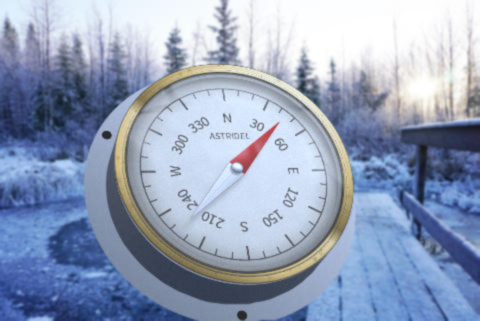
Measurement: 45 °
